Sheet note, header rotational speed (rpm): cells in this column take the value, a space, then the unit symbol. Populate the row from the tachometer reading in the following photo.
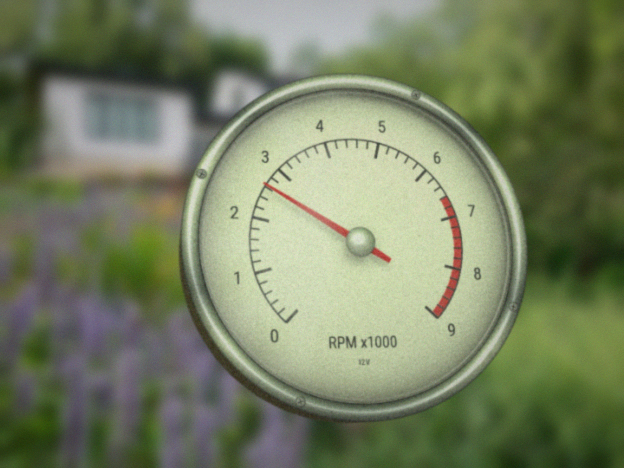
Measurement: 2600 rpm
